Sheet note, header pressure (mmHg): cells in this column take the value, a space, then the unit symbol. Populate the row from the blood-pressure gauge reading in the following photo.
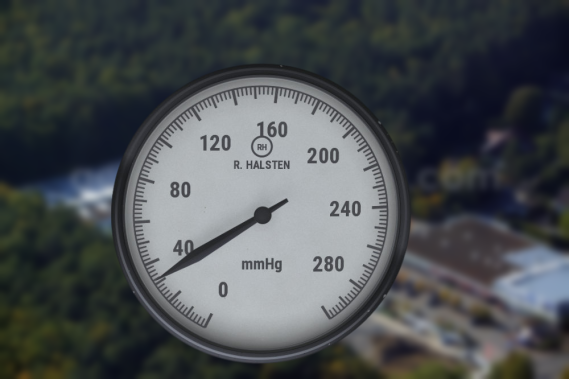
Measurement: 32 mmHg
